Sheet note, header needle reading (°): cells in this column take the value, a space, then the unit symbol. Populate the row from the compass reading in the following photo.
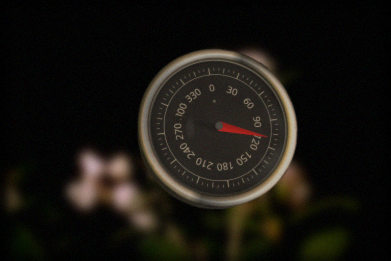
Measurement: 110 °
